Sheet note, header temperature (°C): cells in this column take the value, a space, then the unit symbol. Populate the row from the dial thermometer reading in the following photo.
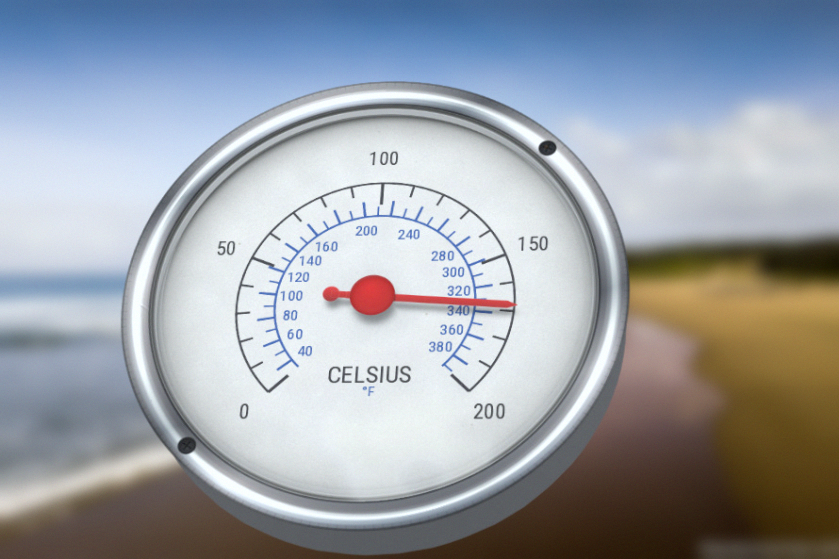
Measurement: 170 °C
